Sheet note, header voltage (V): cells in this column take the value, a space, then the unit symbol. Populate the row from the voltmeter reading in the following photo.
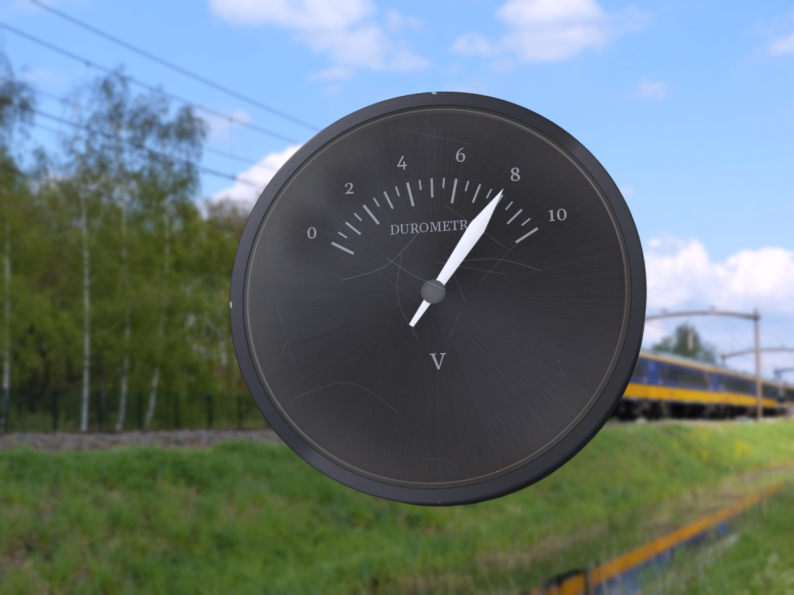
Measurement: 8 V
